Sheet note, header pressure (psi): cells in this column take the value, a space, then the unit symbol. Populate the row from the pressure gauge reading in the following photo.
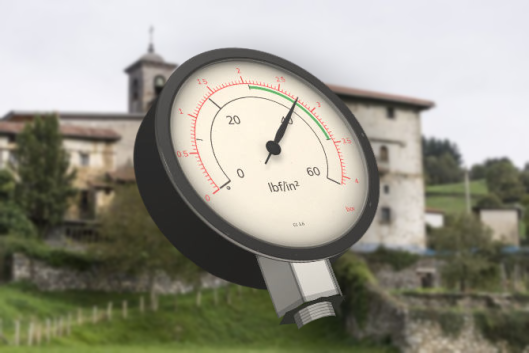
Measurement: 40 psi
